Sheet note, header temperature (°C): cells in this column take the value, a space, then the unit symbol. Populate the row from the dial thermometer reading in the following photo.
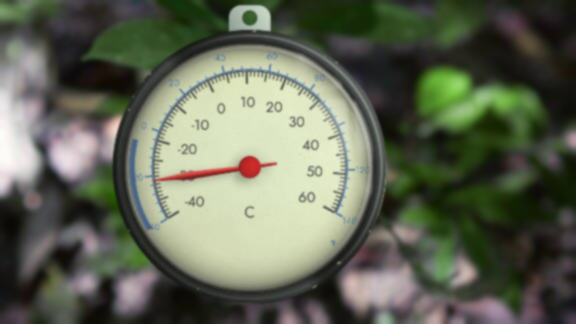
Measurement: -30 °C
